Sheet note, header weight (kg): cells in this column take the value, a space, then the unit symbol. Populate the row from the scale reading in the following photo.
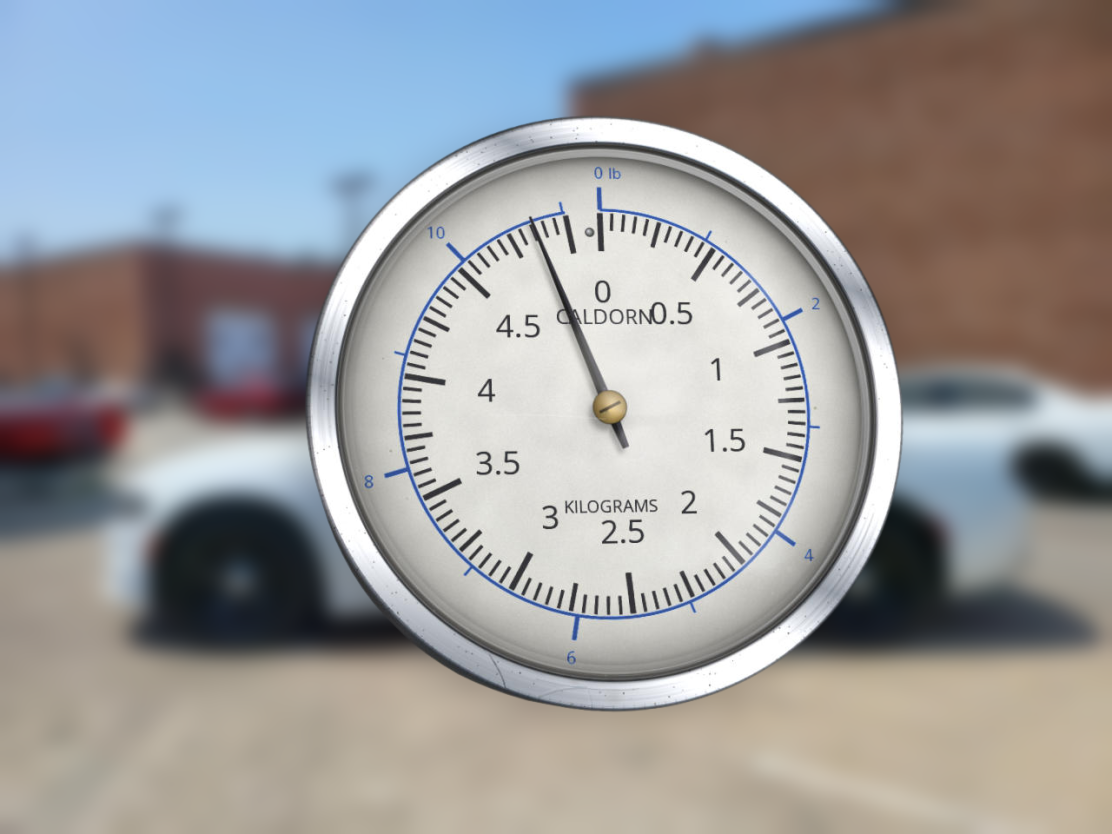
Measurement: 4.85 kg
